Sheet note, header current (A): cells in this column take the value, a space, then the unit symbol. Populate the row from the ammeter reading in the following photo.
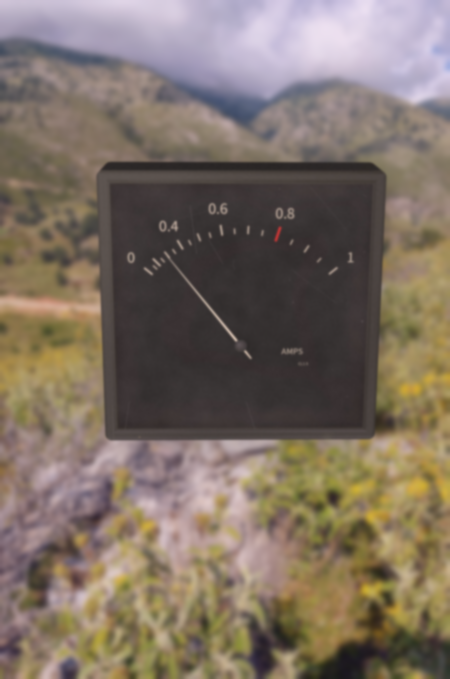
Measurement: 0.3 A
